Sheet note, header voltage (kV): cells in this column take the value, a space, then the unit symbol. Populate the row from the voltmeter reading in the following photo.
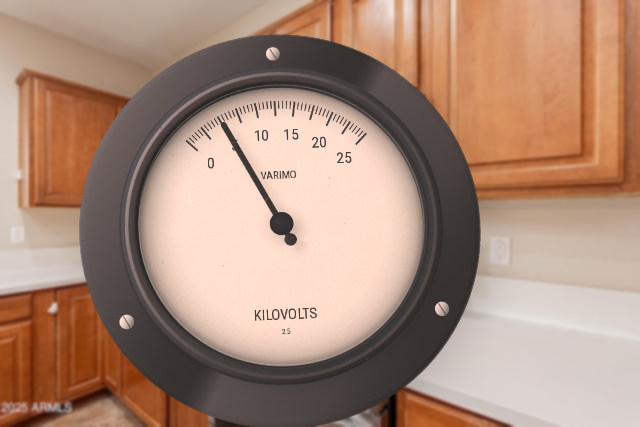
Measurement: 5 kV
